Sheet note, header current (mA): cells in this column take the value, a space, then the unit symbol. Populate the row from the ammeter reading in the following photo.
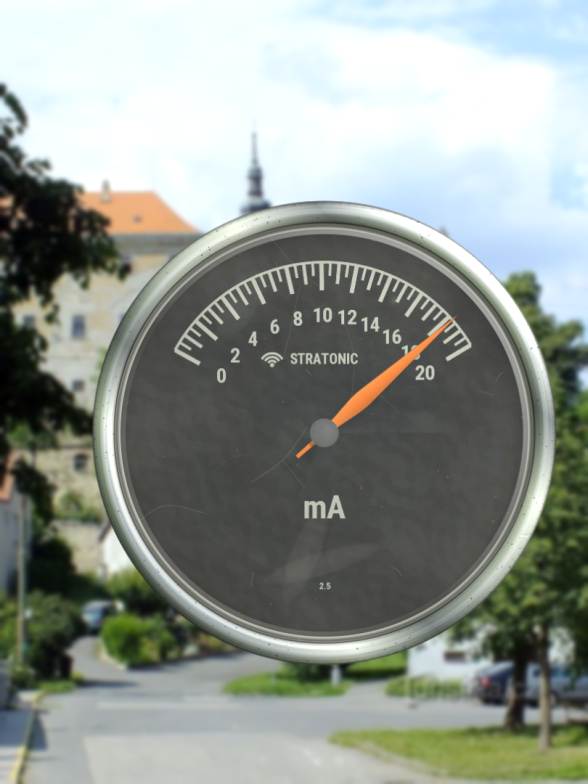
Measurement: 18.25 mA
